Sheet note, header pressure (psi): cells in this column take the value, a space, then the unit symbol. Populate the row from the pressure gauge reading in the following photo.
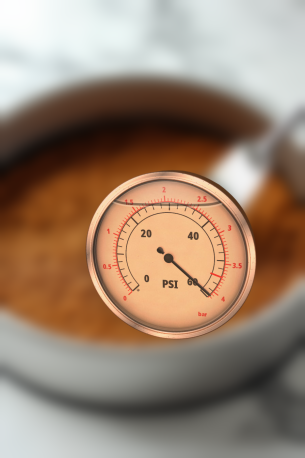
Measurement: 59 psi
